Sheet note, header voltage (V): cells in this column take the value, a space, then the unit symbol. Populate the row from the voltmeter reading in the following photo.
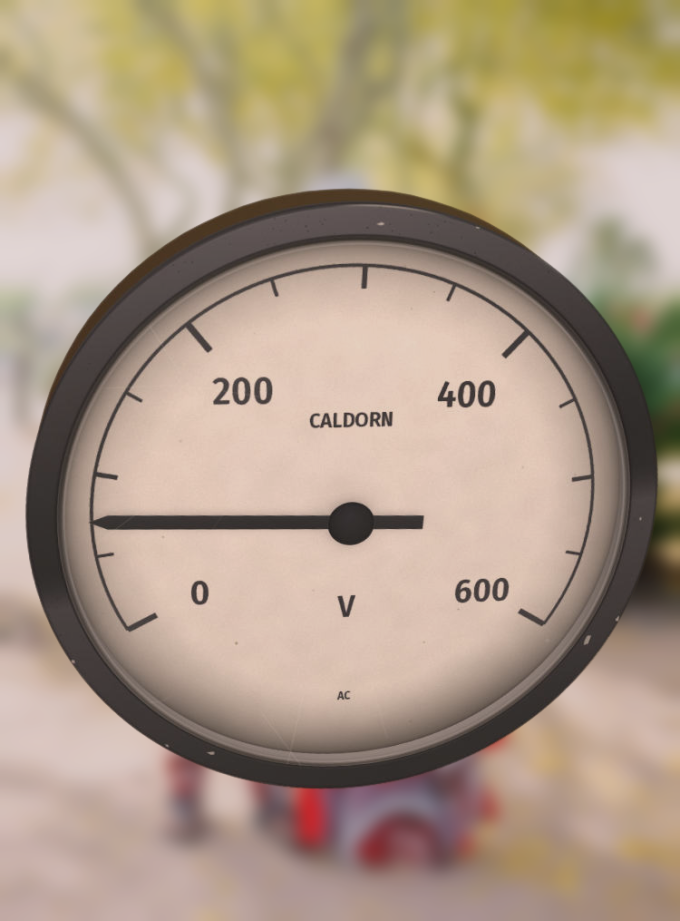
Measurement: 75 V
